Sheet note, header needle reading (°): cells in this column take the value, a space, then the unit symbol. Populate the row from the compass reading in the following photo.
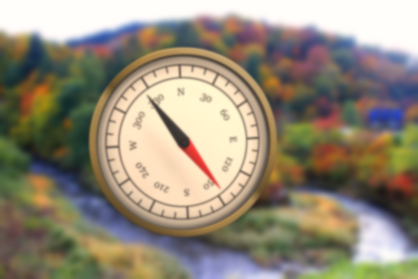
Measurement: 145 °
